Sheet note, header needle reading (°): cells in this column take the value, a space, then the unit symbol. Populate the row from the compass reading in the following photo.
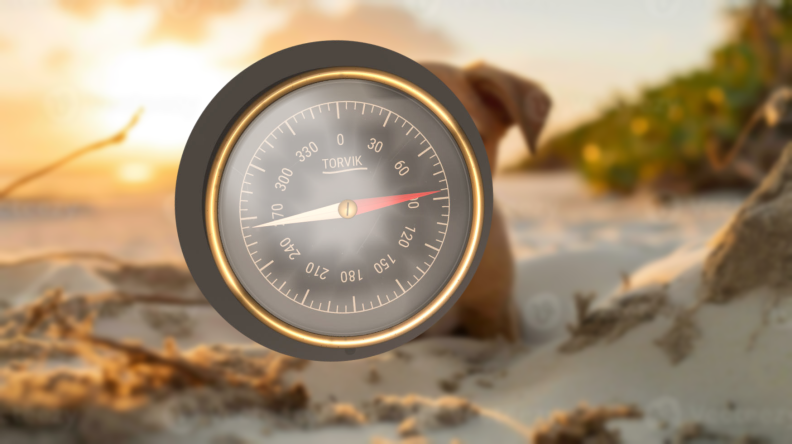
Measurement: 85 °
